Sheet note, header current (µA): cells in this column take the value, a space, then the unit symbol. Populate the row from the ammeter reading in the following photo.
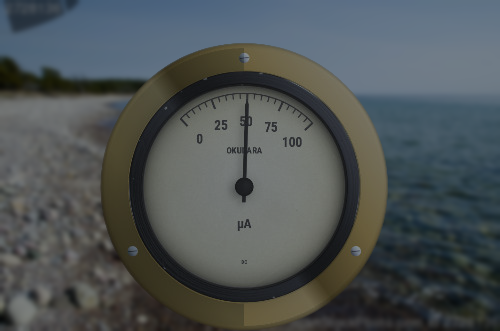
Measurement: 50 µA
